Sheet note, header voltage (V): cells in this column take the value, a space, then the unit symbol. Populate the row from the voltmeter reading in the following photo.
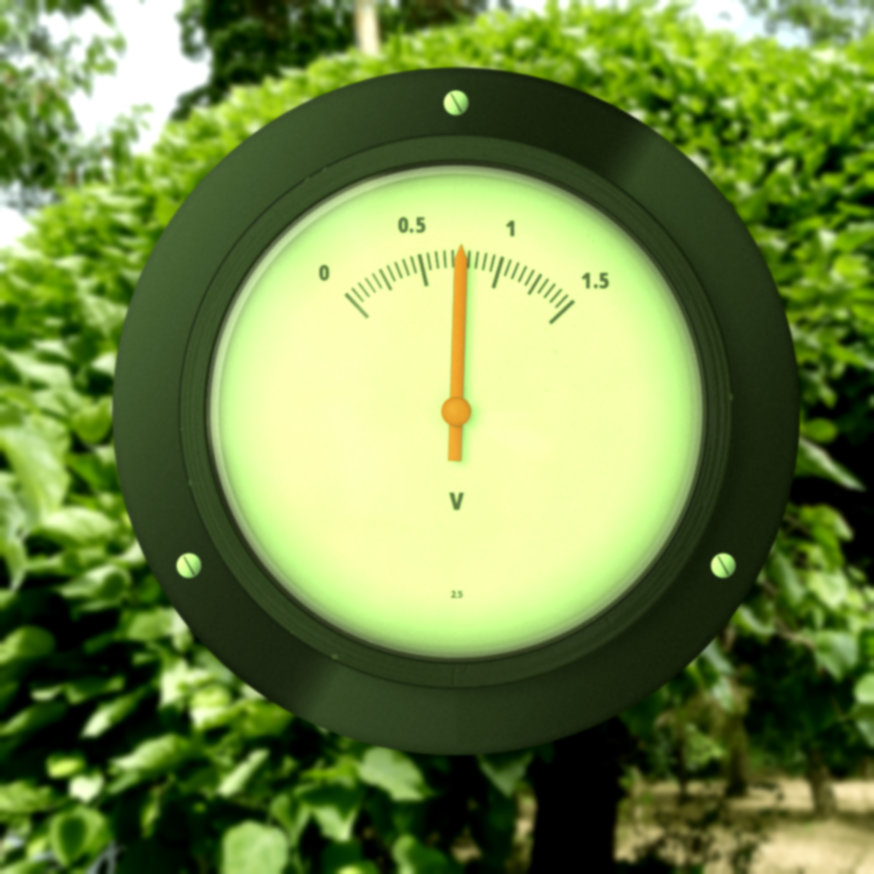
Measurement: 0.75 V
